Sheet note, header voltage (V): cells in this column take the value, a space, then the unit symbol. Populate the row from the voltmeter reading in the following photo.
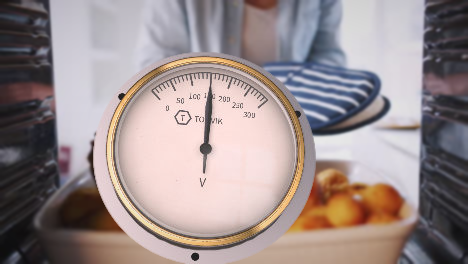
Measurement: 150 V
